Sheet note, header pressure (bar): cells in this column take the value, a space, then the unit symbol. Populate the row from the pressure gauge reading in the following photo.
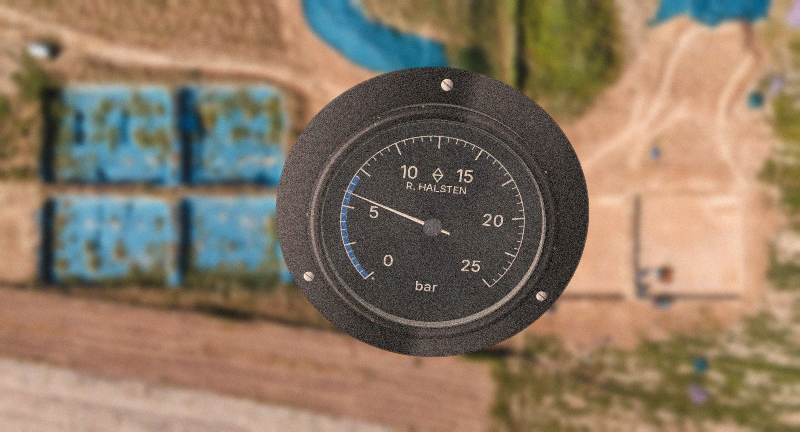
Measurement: 6 bar
